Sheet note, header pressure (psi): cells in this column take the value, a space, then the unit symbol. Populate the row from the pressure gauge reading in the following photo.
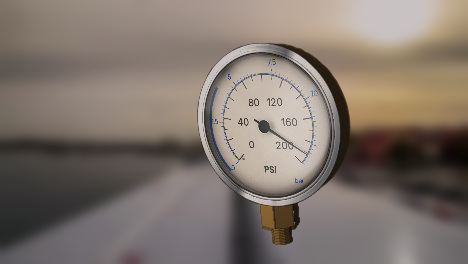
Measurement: 190 psi
